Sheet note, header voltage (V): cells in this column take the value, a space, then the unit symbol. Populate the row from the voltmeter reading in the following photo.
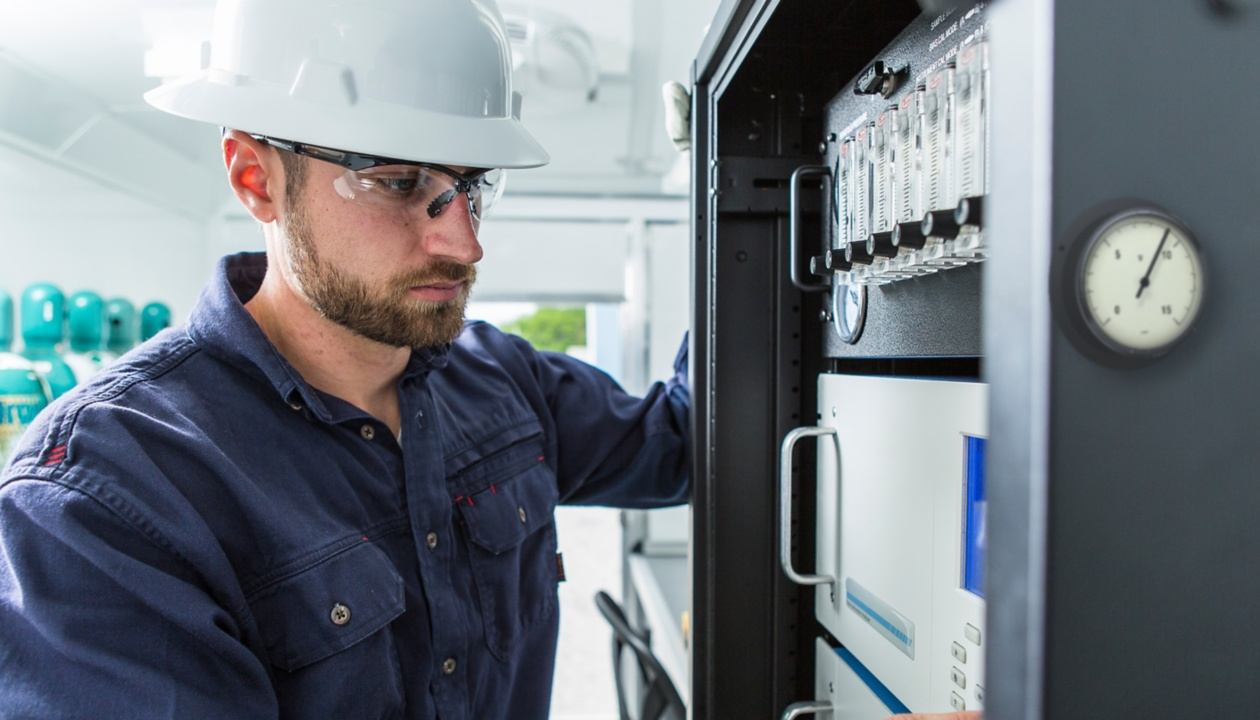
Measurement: 9 V
